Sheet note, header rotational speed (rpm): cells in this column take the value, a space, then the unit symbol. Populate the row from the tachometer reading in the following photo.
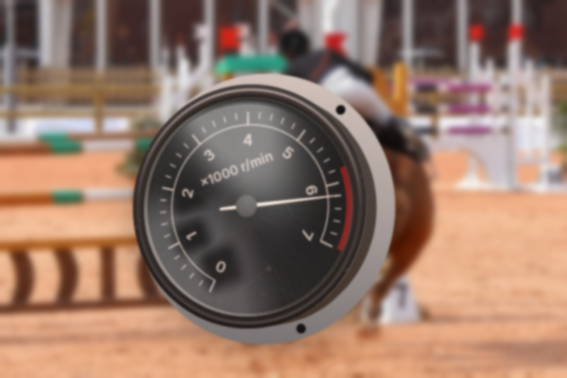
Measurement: 6200 rpm
